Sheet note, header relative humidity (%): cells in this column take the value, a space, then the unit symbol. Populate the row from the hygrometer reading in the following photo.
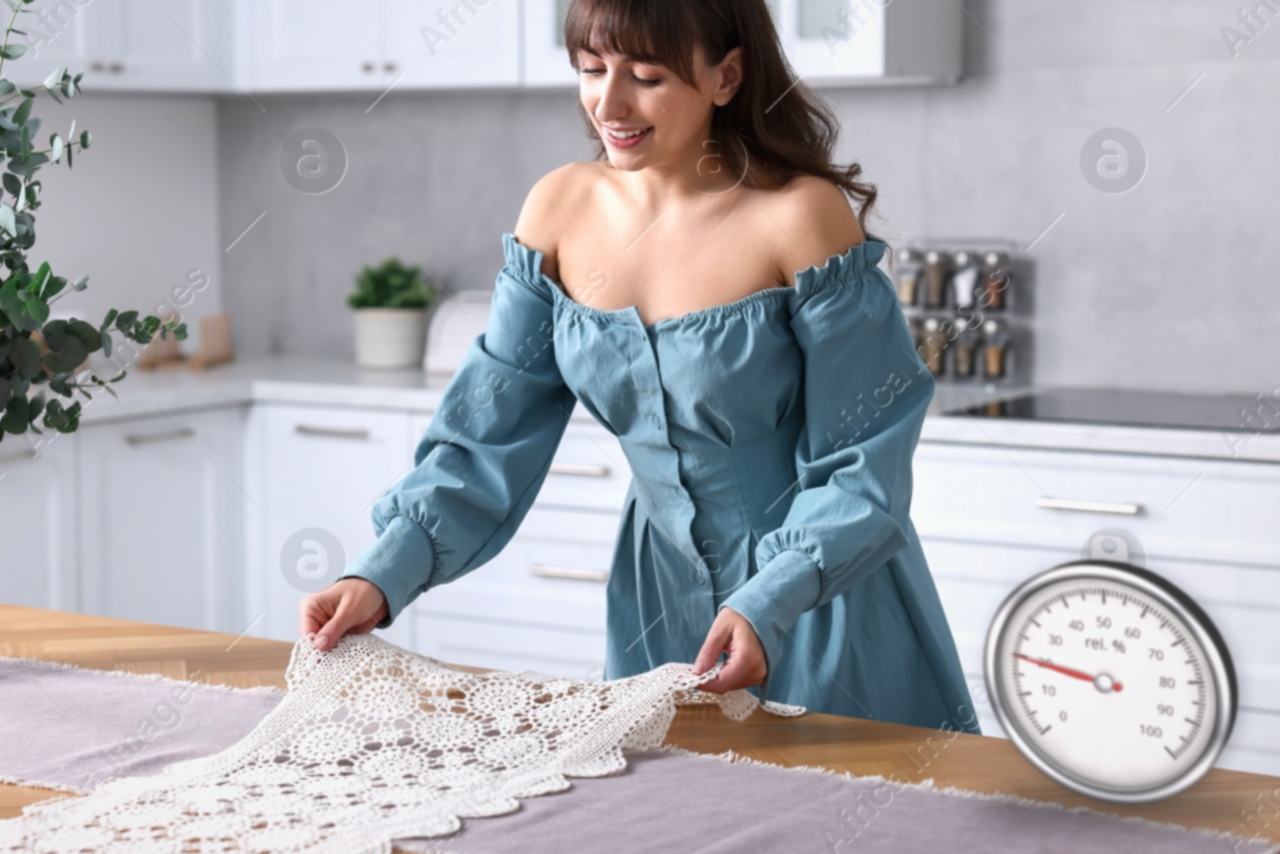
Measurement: 20 %
